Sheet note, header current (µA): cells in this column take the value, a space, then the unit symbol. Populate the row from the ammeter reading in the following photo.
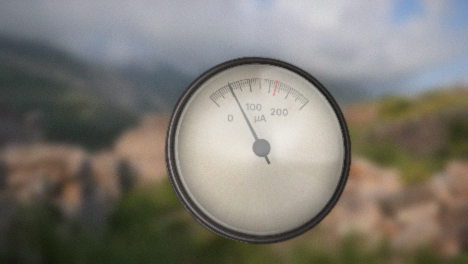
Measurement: 50 µA
